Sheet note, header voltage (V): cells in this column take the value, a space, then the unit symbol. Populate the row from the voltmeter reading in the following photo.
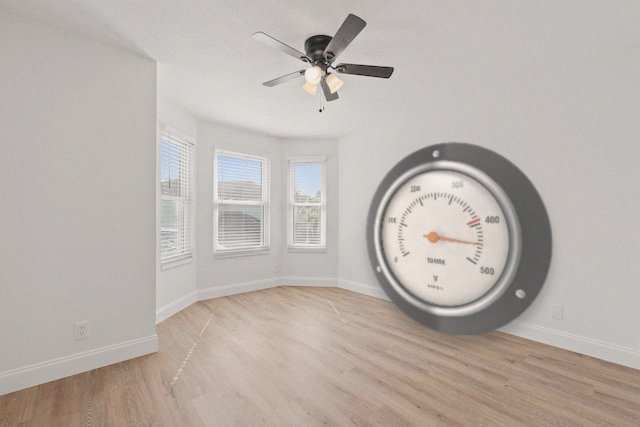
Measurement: 450 V
